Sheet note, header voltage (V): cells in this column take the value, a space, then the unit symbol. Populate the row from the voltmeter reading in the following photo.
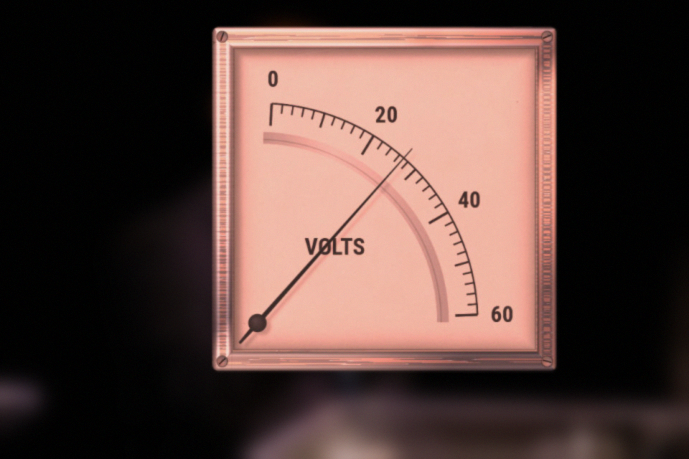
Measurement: 27 V
